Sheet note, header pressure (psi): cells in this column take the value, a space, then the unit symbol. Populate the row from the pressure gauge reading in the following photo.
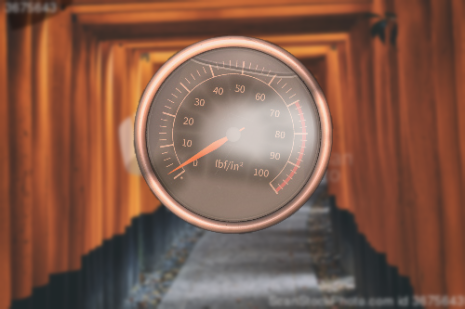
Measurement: 2 psi
